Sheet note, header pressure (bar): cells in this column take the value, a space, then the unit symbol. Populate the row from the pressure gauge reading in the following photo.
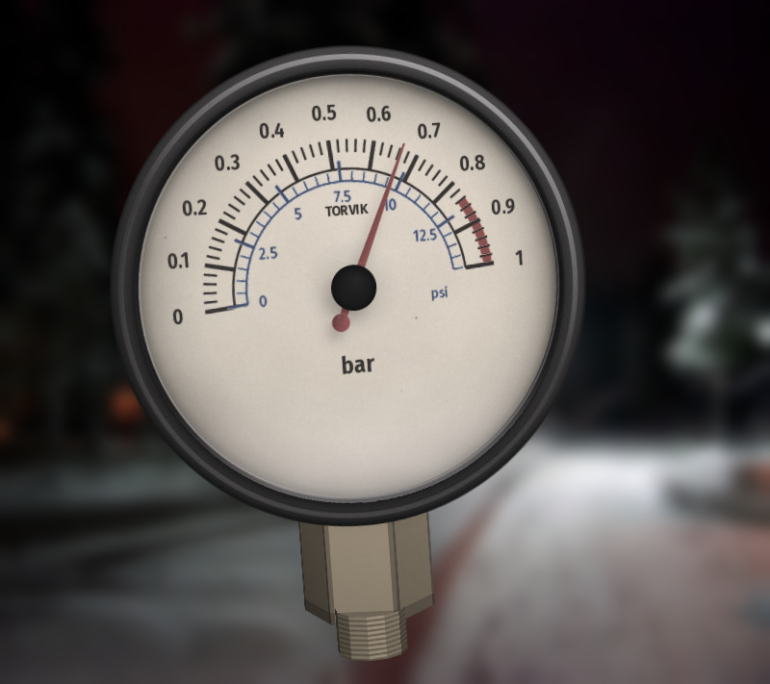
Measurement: 0.66 bar
